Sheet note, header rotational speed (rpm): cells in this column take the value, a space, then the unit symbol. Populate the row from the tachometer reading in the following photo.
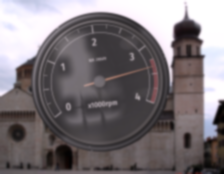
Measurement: 3375 rpm
